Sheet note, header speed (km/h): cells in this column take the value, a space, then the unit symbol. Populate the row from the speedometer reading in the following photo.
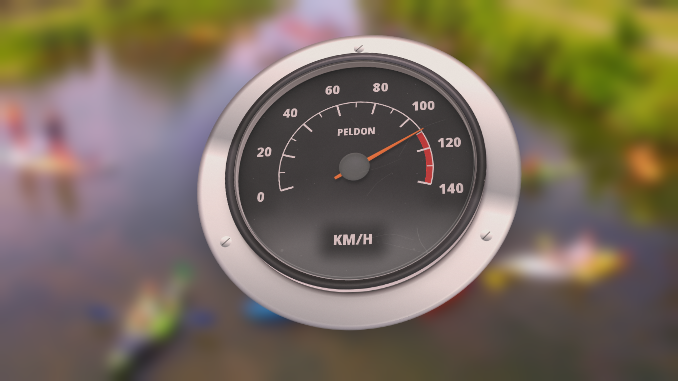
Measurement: 110 km/h
